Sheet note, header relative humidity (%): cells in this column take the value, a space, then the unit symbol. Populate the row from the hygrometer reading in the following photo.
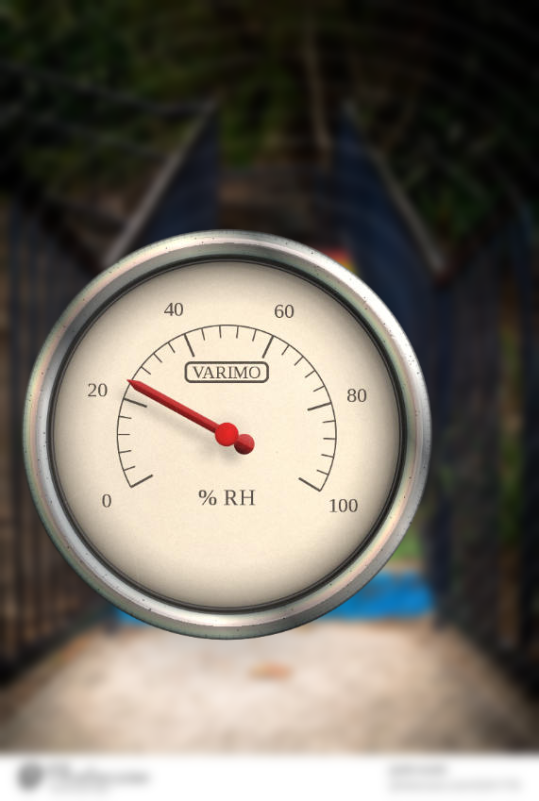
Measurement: 24 %
